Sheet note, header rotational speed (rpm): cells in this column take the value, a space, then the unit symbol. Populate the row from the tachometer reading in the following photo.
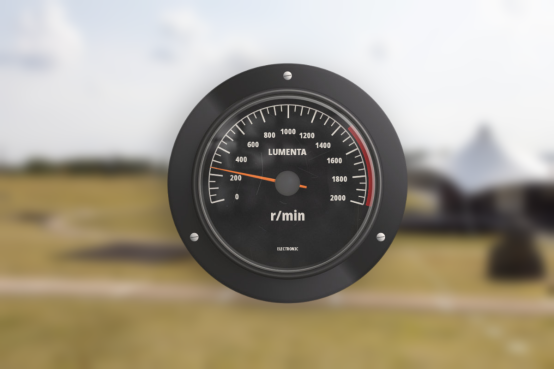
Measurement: 250 rpm
